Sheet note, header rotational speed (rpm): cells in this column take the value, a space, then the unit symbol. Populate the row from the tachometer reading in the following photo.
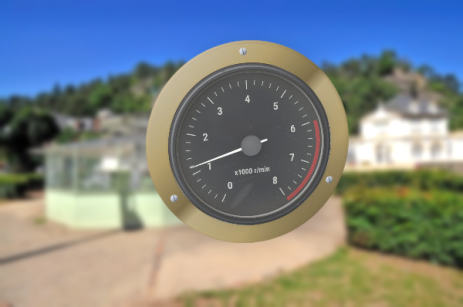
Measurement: 1200 rpm
